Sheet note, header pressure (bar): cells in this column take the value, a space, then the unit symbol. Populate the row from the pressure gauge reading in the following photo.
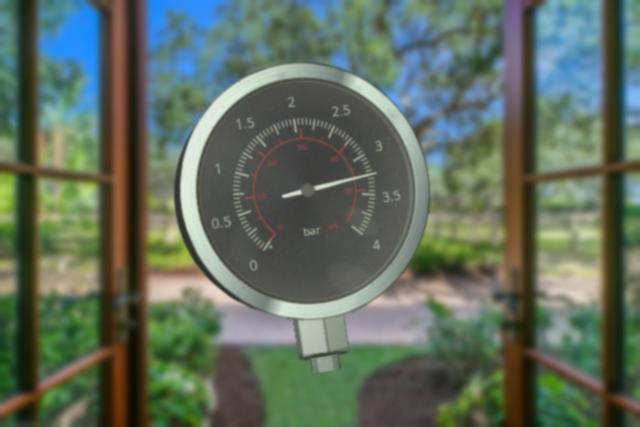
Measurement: 3.25 bar
